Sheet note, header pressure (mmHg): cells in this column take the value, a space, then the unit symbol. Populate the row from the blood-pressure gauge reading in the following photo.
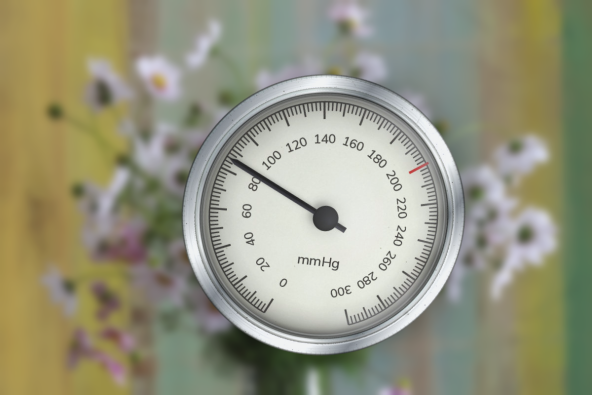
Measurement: 86 mmHg
